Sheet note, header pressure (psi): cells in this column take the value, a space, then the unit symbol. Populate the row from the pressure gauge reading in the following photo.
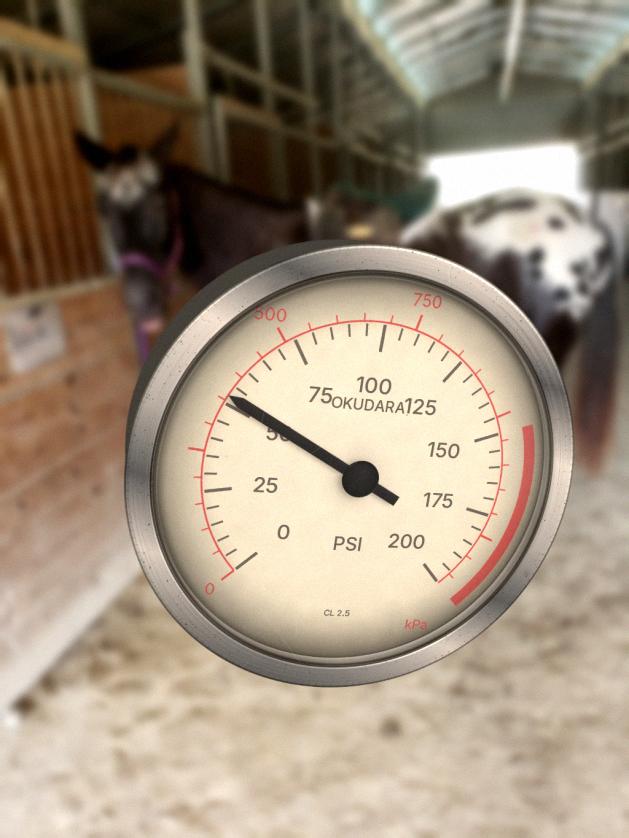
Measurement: 52.5 psi
